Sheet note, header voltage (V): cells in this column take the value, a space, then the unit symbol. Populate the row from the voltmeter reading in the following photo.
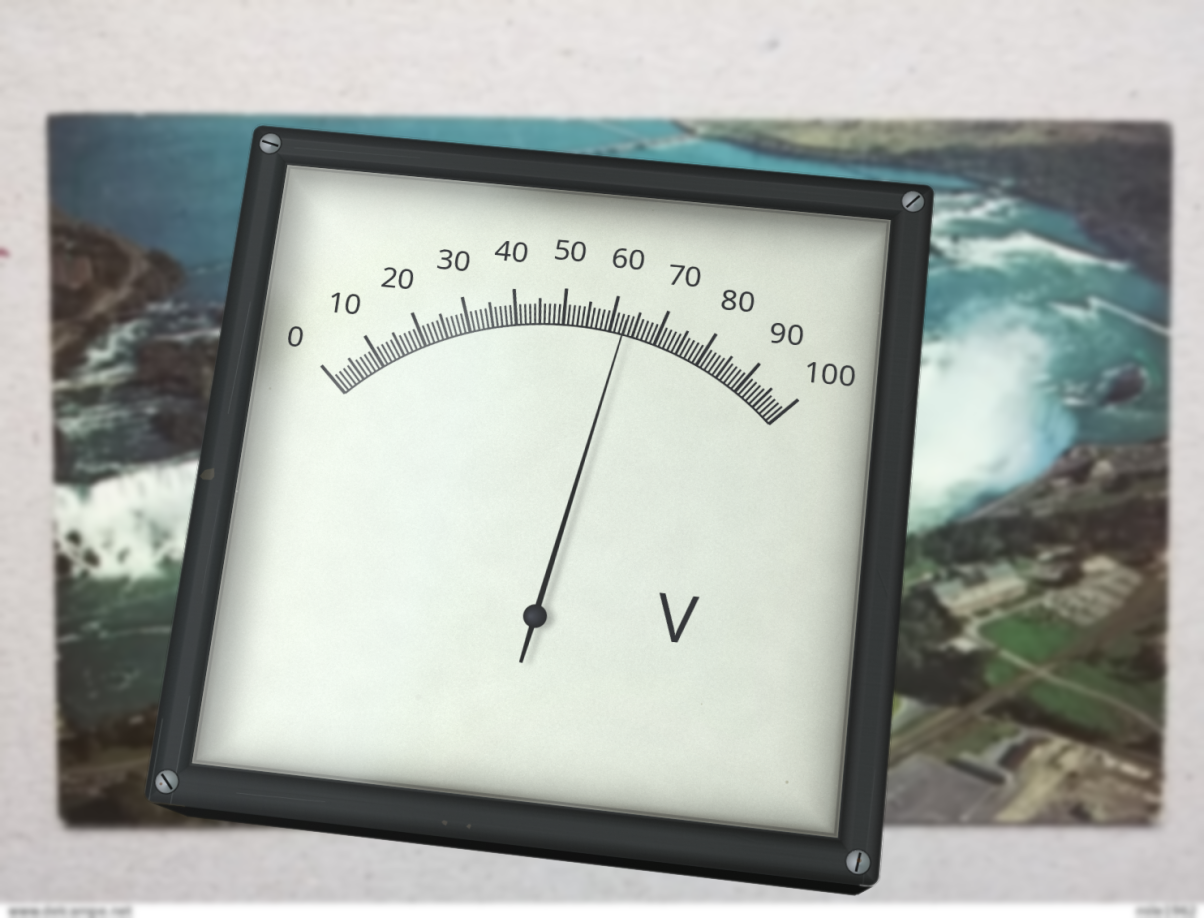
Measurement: 63 V
